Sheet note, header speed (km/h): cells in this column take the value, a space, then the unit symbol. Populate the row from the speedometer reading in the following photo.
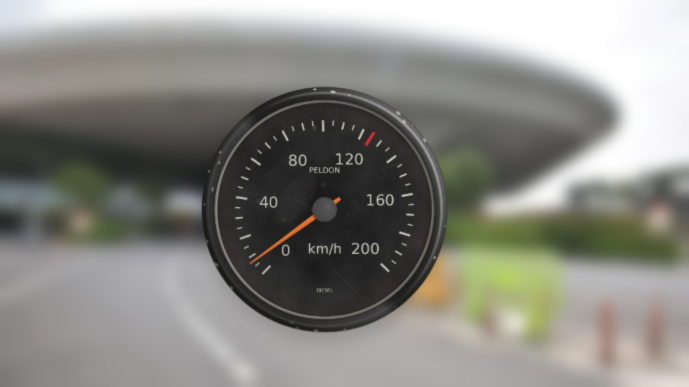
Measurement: 7.5 km/h
